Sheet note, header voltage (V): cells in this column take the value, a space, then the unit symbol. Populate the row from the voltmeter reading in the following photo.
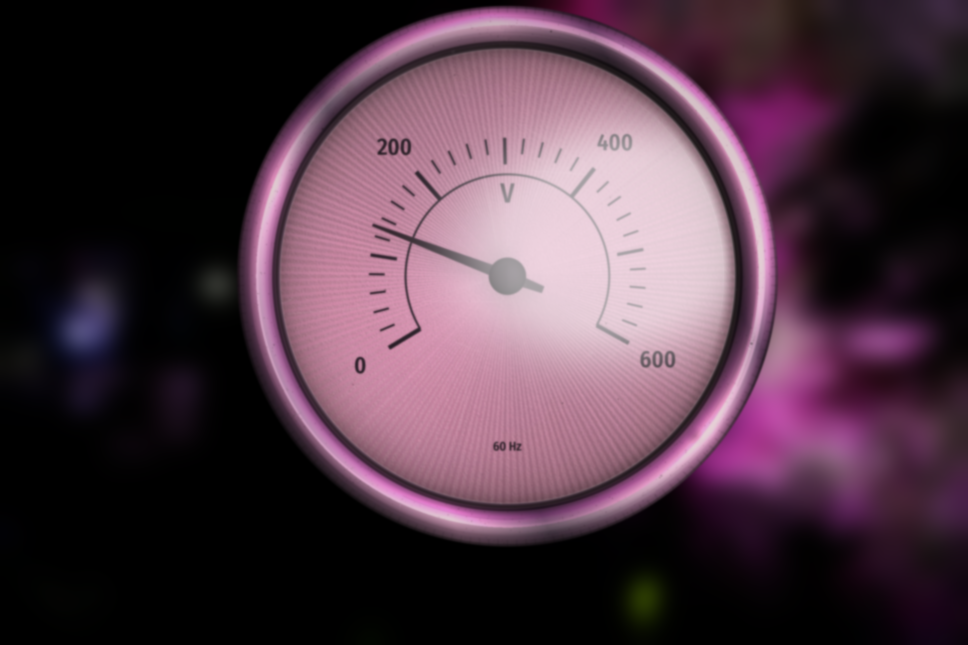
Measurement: 130 V
